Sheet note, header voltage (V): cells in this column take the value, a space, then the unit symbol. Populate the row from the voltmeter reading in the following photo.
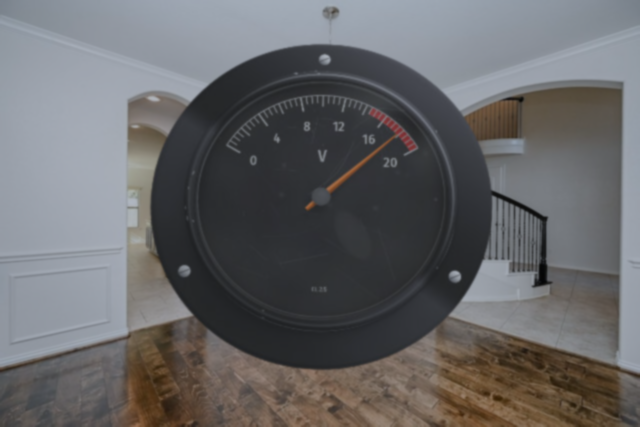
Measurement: 18 V
